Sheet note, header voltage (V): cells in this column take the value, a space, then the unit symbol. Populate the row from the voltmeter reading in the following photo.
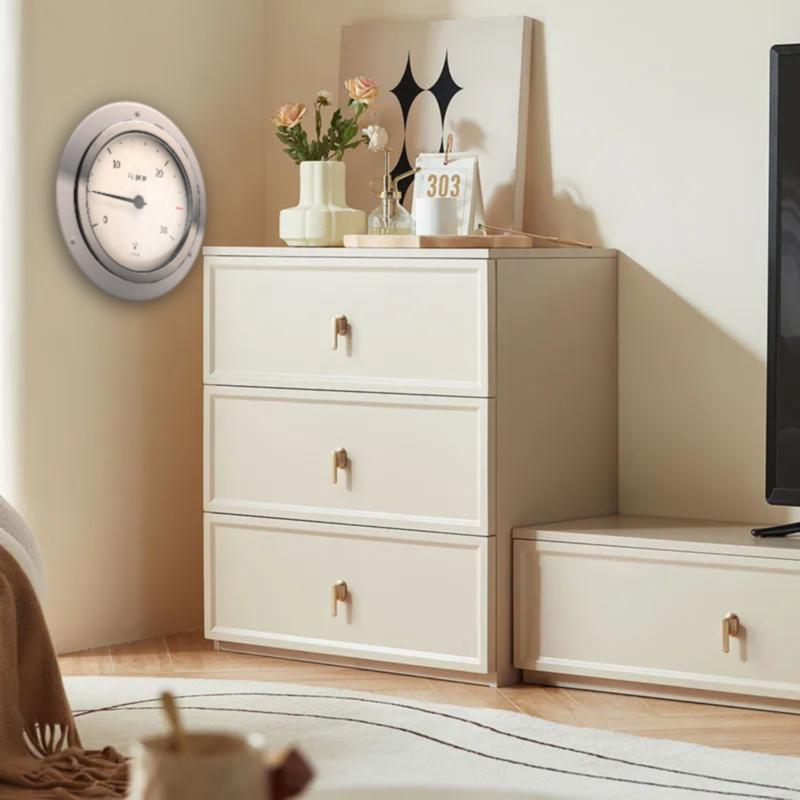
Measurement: 4 V
